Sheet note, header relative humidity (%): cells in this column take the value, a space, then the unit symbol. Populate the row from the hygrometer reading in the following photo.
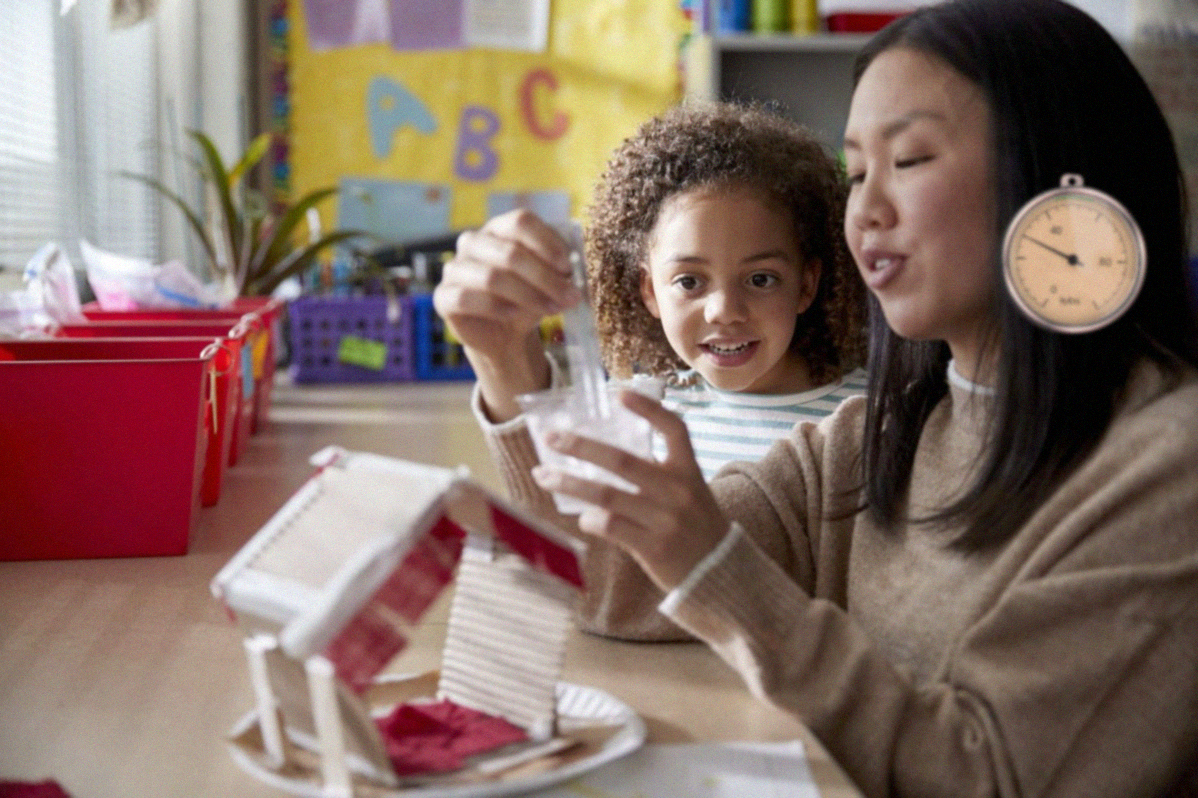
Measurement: 28 %
